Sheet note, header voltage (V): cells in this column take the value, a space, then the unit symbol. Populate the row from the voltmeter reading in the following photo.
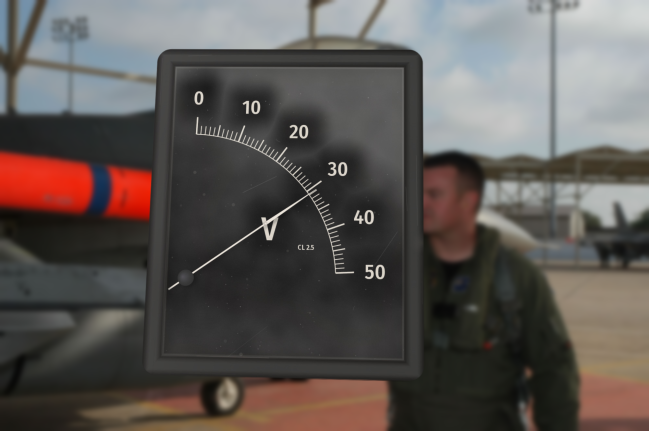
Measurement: 31 V
